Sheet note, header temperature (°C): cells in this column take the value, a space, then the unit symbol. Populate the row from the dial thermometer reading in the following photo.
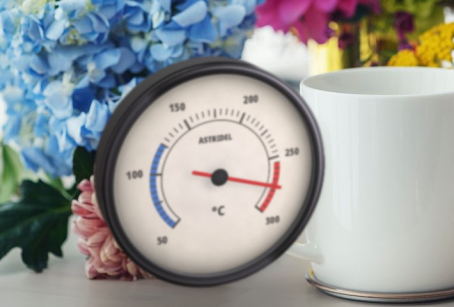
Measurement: 275 °C
